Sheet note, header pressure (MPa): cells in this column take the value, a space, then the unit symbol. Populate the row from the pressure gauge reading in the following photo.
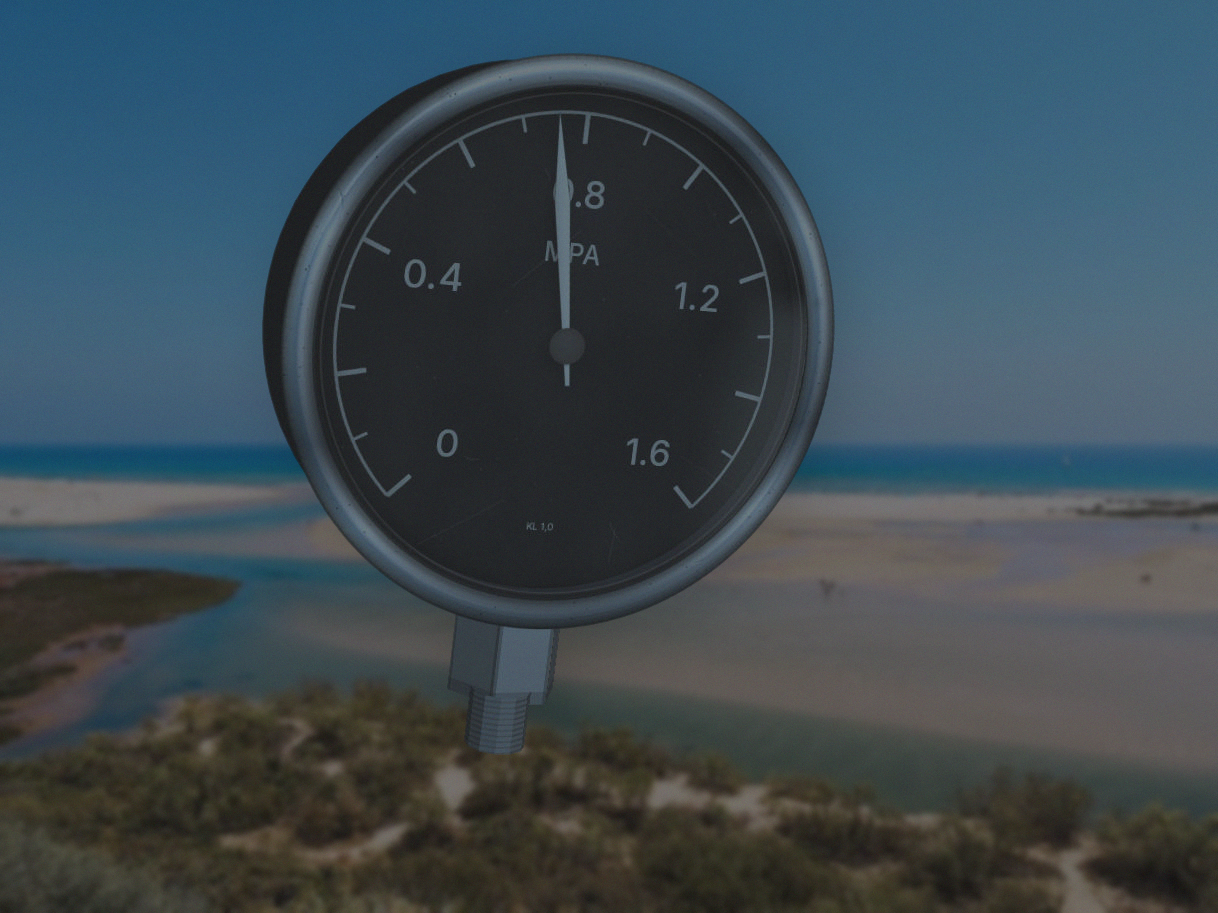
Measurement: 0.75 MPa
